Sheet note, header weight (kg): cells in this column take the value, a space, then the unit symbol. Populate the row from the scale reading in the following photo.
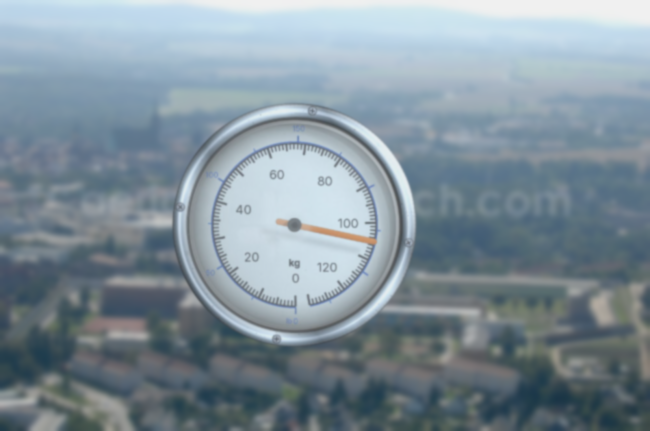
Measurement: 105 kg
